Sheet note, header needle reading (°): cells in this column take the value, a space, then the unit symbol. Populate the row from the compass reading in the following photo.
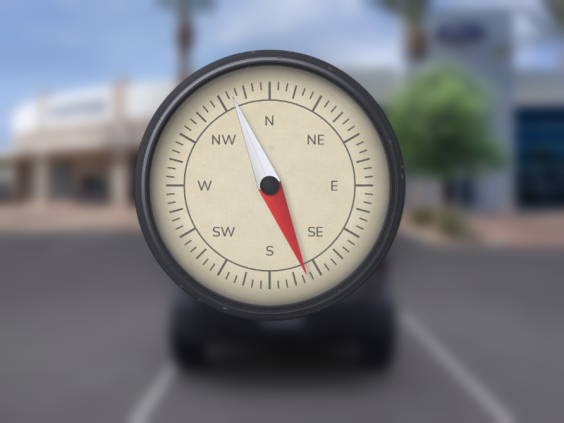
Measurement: 157.5 °
